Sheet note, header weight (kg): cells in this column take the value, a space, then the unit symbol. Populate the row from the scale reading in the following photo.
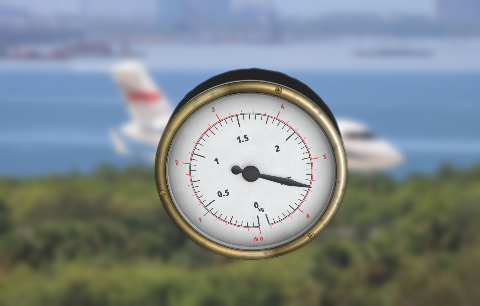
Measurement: 2.5 kg
